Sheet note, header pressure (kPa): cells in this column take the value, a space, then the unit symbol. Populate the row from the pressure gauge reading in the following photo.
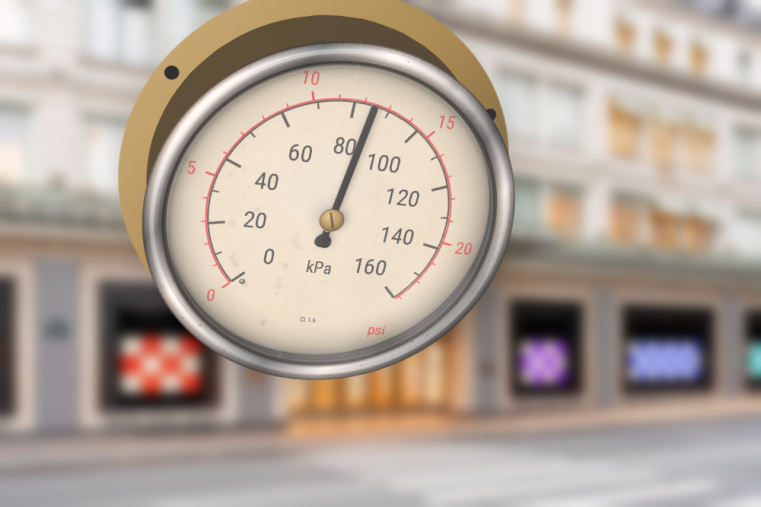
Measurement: 85 kPa
